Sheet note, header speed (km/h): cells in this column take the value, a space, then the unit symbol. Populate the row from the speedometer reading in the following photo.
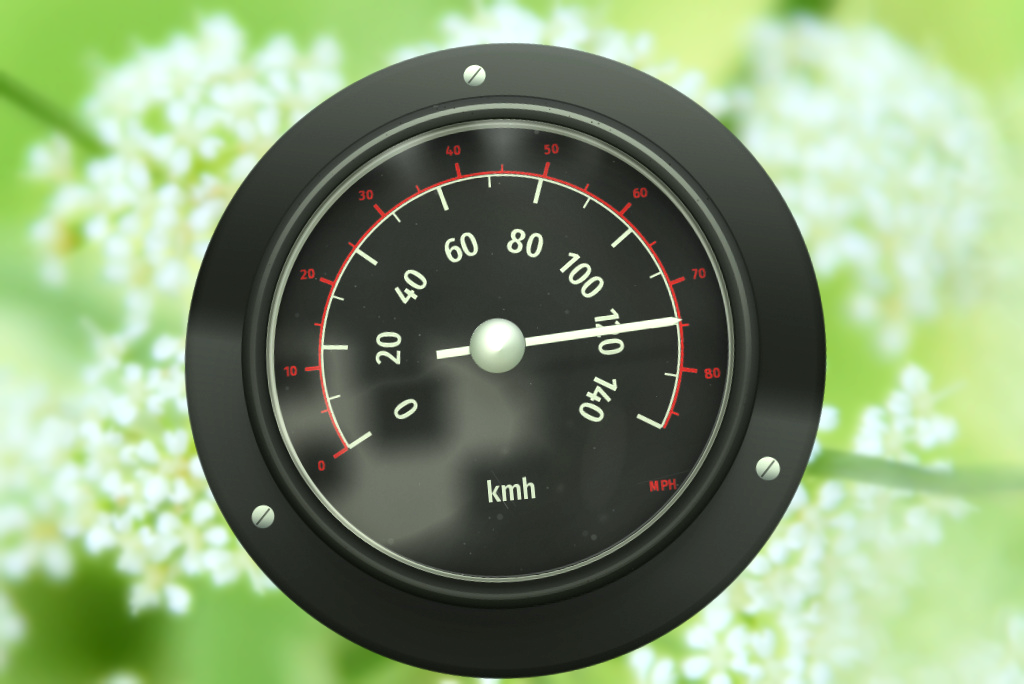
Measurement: 120 km/h
